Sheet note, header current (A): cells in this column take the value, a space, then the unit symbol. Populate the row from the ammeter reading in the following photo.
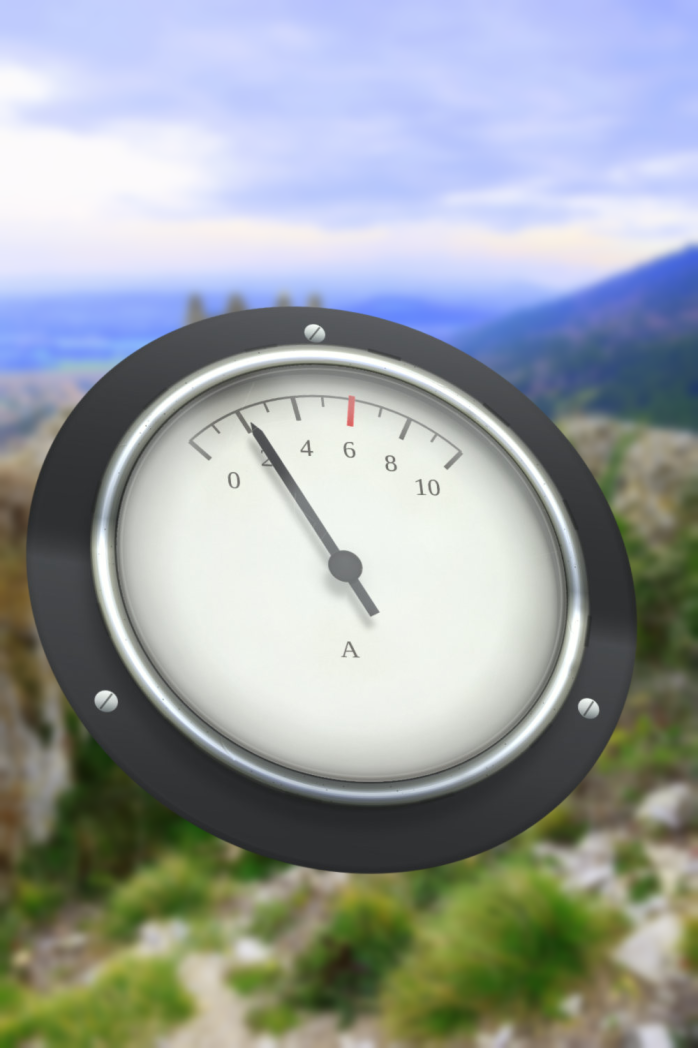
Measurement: 2 A
